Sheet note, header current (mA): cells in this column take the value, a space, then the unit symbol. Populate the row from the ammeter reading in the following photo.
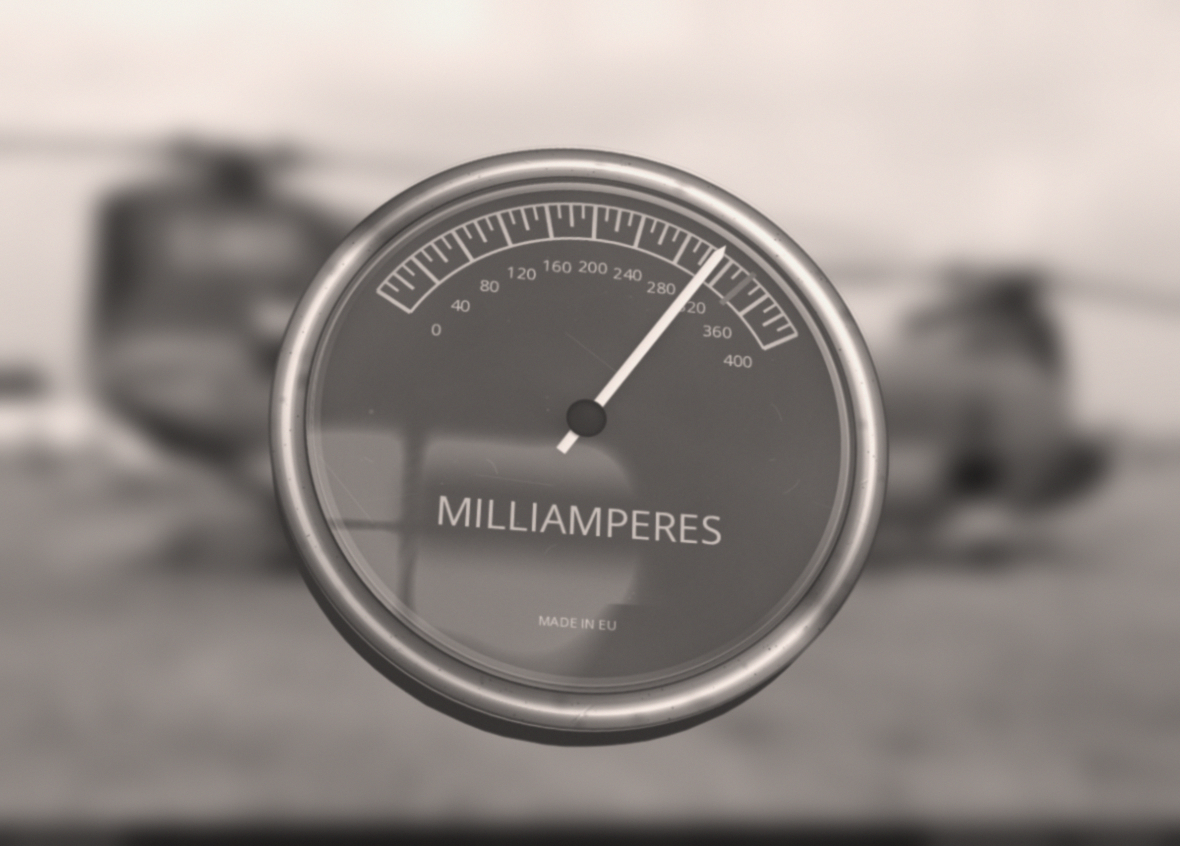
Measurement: 310 mA
